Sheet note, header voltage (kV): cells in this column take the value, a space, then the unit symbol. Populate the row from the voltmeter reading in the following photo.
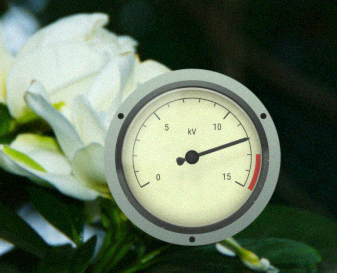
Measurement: 12 kV
